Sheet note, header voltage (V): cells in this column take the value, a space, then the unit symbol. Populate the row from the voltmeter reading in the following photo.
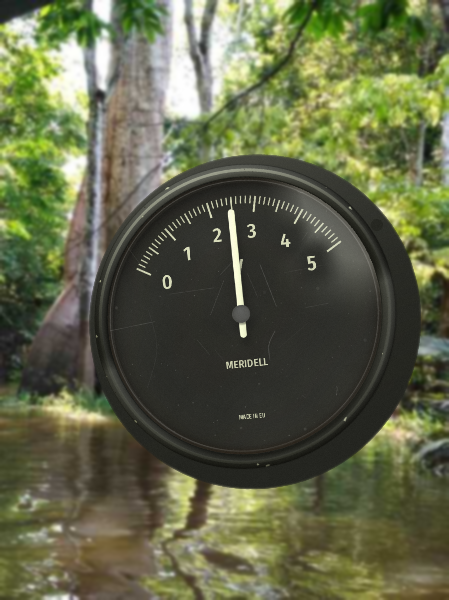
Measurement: 2.5 V
